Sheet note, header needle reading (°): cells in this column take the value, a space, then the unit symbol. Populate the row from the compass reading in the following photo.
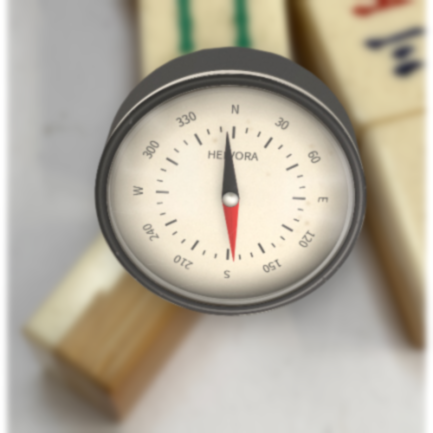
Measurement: 175 °
